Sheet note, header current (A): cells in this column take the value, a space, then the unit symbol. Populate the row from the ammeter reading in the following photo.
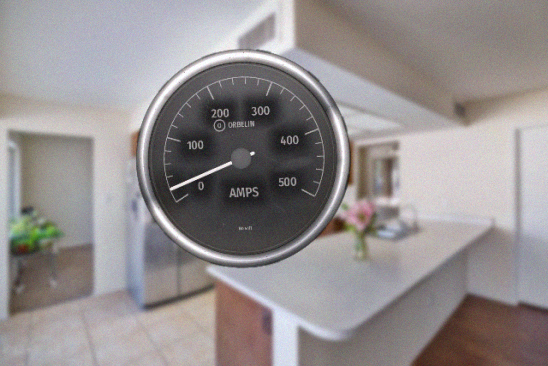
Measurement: 20 A
